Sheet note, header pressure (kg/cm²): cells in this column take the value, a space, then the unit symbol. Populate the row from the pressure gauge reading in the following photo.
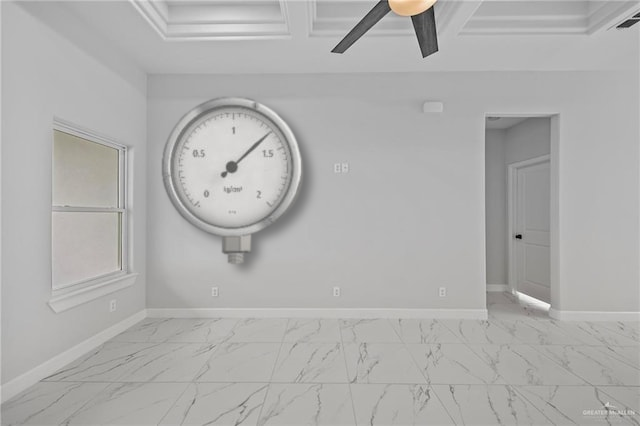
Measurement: 1.35 kg/cm²
